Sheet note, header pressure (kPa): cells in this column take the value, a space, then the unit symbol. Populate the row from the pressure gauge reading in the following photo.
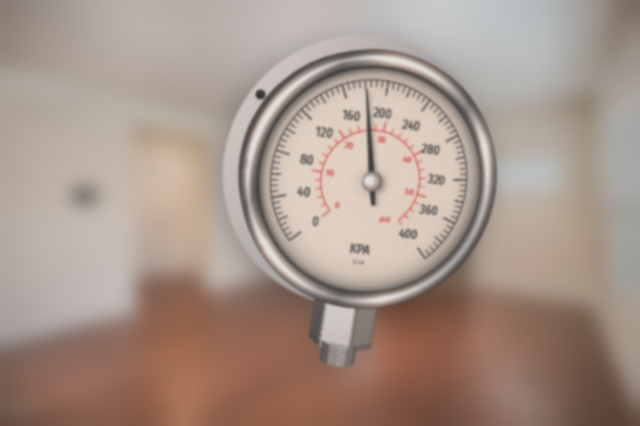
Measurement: 180 kPa
